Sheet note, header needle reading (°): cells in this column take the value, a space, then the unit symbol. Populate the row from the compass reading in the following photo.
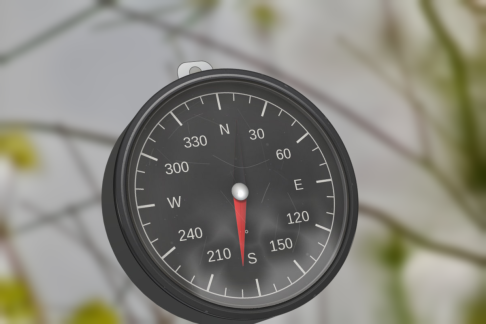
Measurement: 190 °
